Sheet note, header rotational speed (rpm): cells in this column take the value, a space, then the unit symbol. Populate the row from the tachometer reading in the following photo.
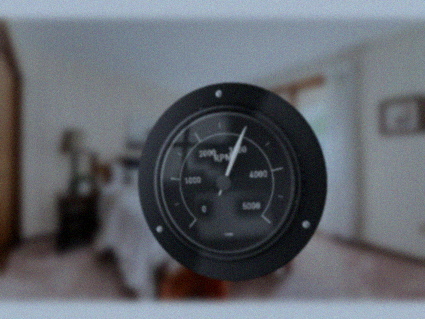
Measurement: 3000 rpm
